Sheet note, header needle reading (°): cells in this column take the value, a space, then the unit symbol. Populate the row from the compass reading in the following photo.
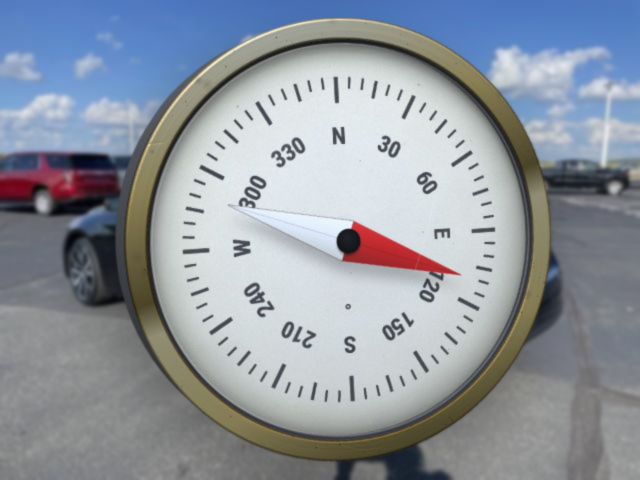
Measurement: 110 °
